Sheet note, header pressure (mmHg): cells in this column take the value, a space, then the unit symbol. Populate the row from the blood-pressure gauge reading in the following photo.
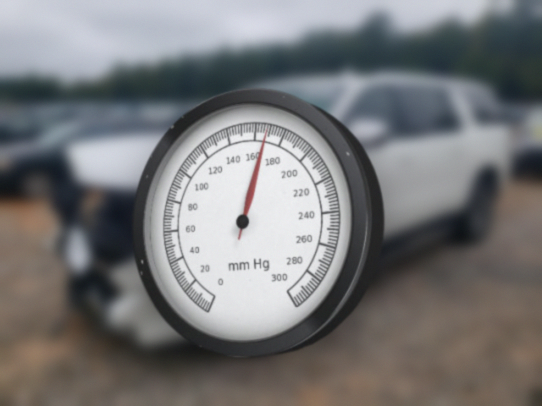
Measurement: 170 mmHg
